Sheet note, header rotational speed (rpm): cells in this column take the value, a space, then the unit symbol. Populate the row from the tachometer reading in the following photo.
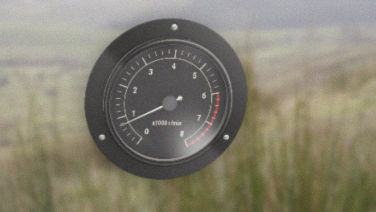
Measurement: 800 rpm
